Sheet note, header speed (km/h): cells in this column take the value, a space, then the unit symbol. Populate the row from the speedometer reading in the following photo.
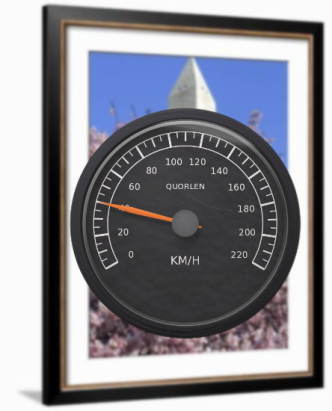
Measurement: 40 km/h
